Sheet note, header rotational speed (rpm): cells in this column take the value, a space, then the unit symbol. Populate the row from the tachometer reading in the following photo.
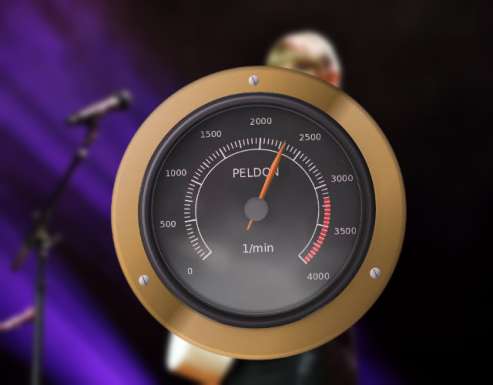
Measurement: 2300 rpm
